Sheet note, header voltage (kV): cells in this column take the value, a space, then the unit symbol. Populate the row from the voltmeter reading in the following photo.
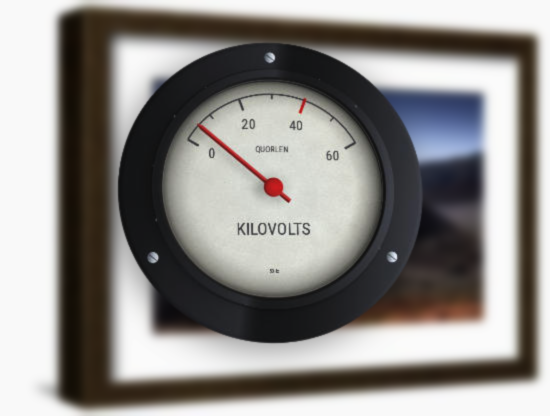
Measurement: 5 kV
